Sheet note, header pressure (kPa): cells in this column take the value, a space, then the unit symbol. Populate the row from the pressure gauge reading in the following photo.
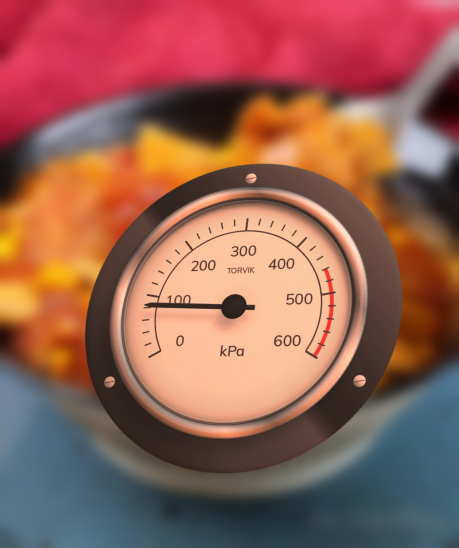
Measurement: 80 kPa
